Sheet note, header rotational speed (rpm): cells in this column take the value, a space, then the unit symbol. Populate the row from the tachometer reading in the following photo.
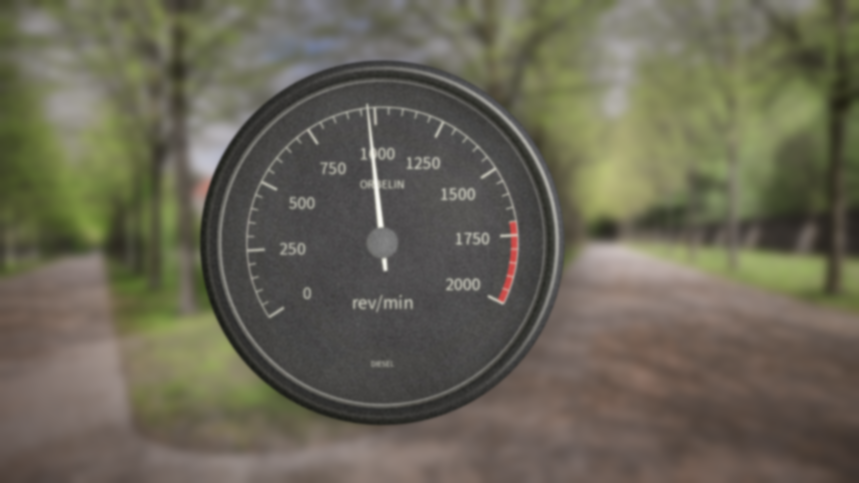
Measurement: 975 rpm
